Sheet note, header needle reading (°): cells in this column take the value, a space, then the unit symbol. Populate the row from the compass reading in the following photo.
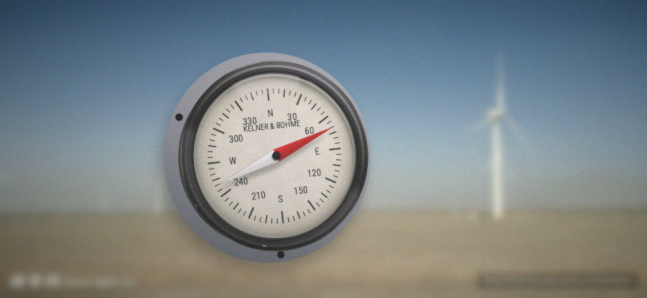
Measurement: 70 °
